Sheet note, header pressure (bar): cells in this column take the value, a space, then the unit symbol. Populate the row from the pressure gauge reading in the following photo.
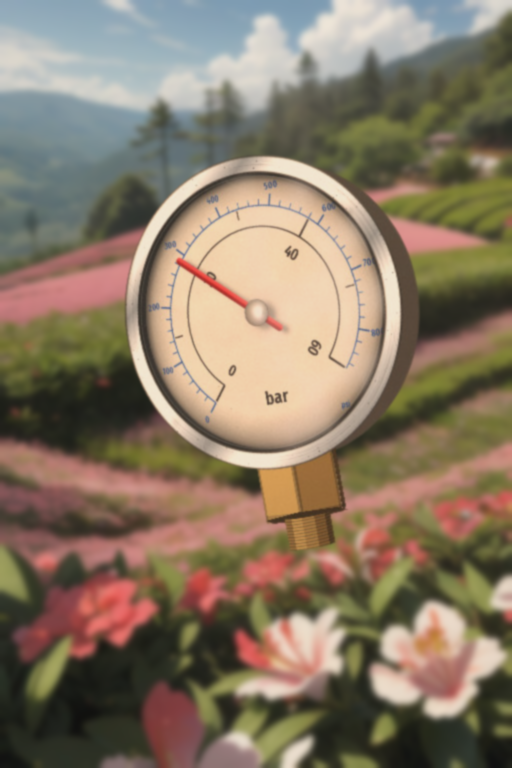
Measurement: 20 bar
